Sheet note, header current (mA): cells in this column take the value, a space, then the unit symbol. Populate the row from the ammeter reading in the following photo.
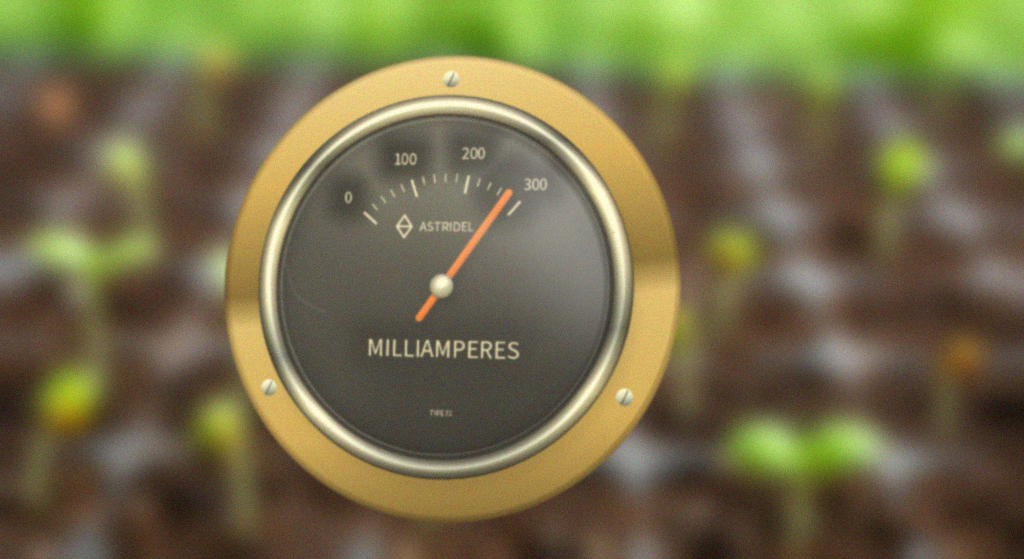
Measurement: 280 mA
